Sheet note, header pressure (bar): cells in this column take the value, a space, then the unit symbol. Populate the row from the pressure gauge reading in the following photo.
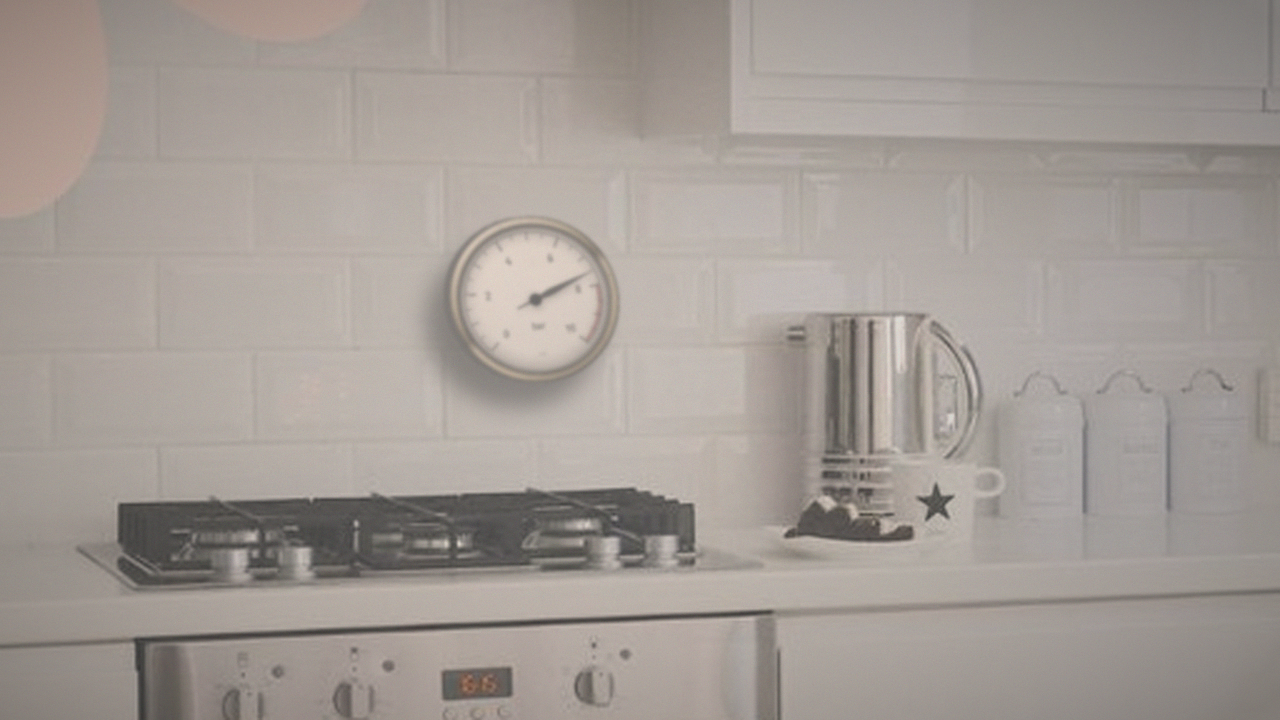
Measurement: 7.5 bar
